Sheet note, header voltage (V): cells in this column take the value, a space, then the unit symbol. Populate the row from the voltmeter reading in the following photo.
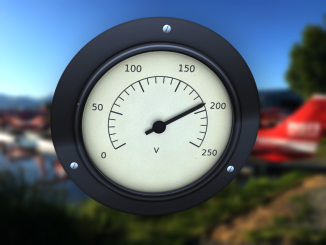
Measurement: 190 V
